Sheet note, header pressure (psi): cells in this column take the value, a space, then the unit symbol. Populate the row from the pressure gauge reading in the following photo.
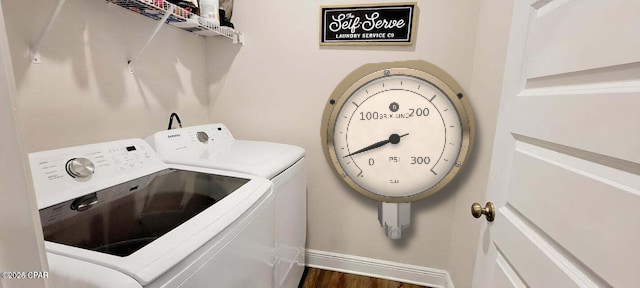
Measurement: 30 psi
